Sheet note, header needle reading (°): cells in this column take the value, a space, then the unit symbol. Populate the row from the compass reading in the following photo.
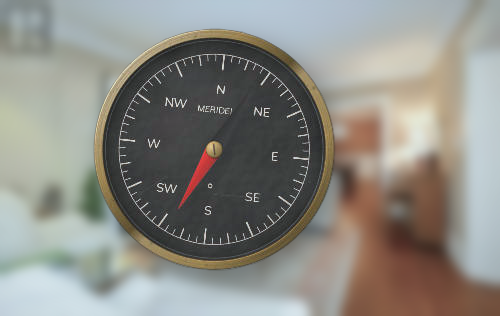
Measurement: 205 °
